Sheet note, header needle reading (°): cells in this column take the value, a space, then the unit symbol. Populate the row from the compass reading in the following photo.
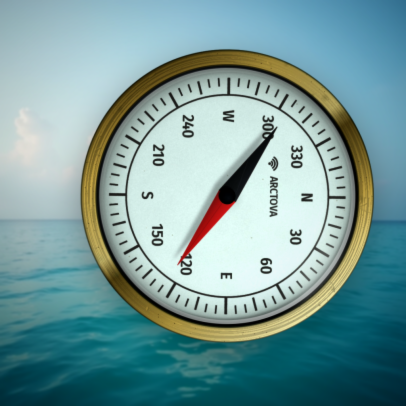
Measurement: 125 °
